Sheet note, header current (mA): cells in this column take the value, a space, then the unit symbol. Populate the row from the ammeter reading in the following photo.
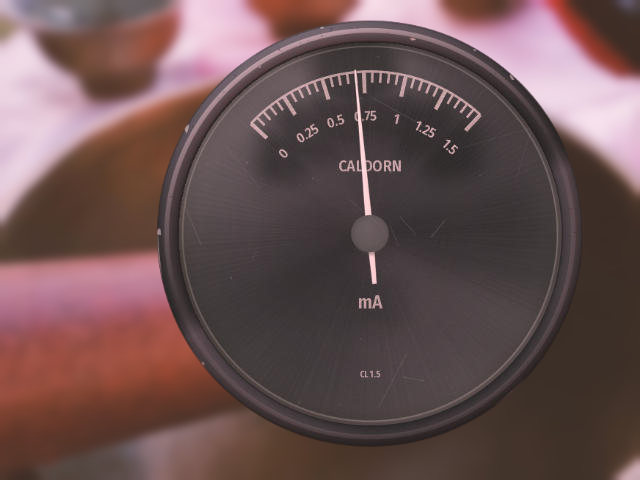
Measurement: 0.7 mA
